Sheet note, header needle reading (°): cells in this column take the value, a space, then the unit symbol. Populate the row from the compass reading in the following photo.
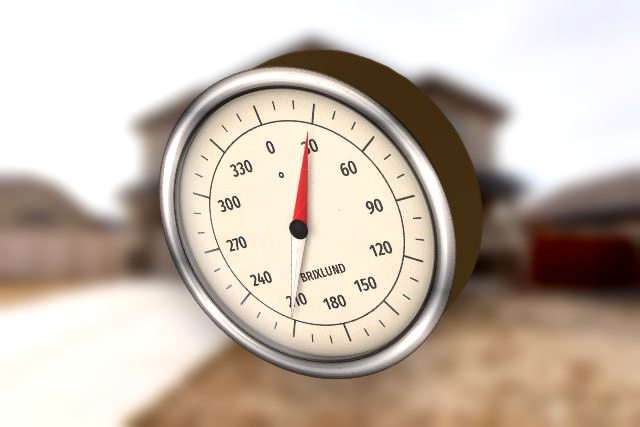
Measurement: 30 °
